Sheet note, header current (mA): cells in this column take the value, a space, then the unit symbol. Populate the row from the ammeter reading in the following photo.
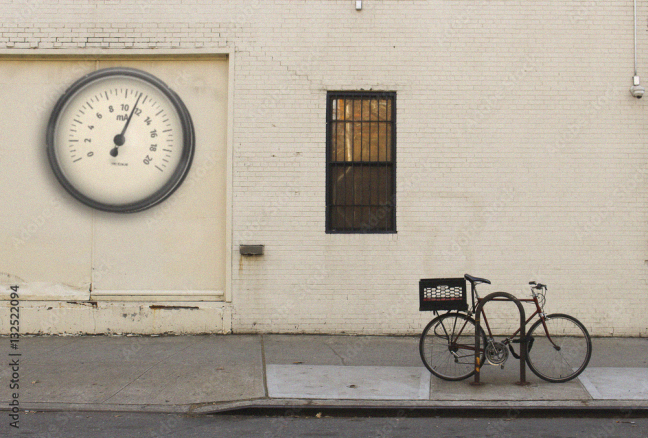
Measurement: 11.5 mA
